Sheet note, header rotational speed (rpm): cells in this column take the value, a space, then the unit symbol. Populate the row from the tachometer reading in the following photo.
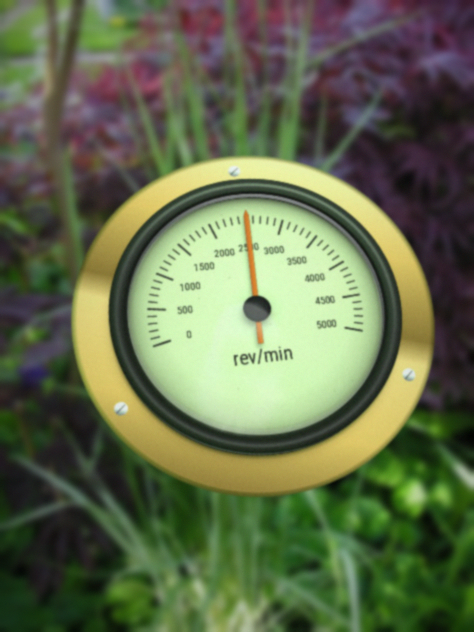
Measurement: 2500 rpm
